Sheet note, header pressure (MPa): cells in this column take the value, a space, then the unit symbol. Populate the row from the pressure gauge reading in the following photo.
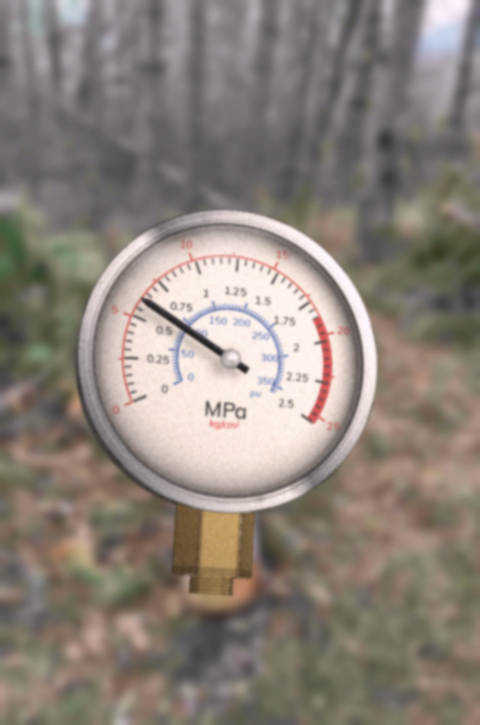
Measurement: 0.6 MPa
